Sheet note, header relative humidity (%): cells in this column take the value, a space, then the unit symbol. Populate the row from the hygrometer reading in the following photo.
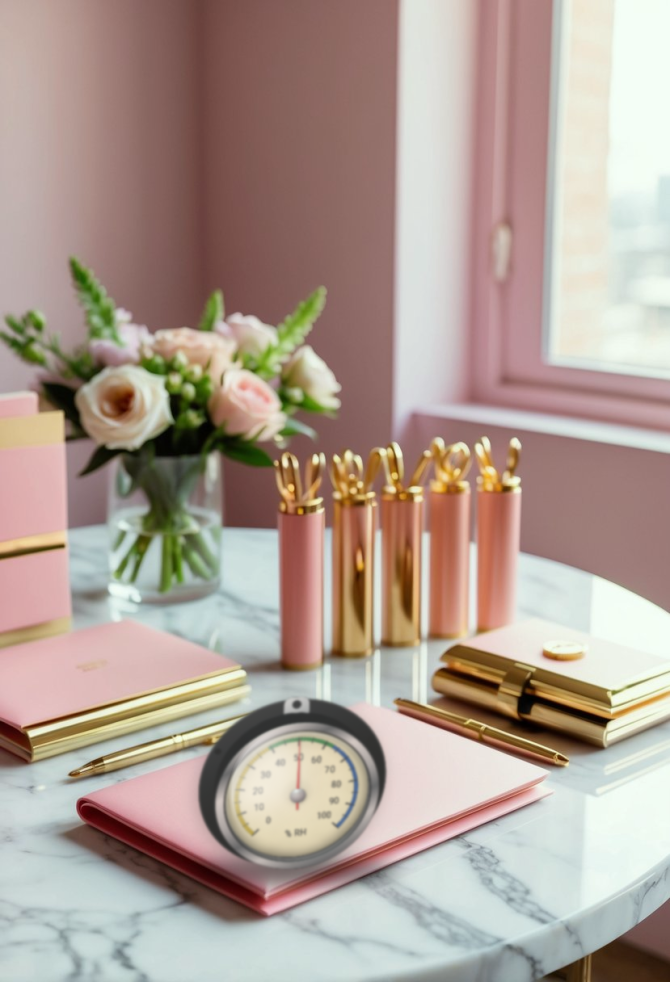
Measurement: 50 %
